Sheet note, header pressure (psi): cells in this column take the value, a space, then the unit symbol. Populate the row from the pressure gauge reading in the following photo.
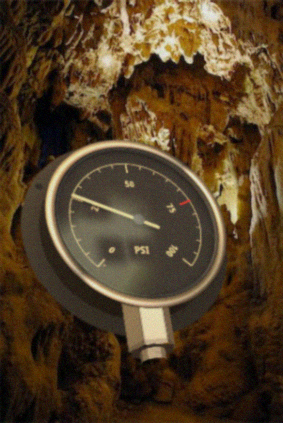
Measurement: 25 psi
